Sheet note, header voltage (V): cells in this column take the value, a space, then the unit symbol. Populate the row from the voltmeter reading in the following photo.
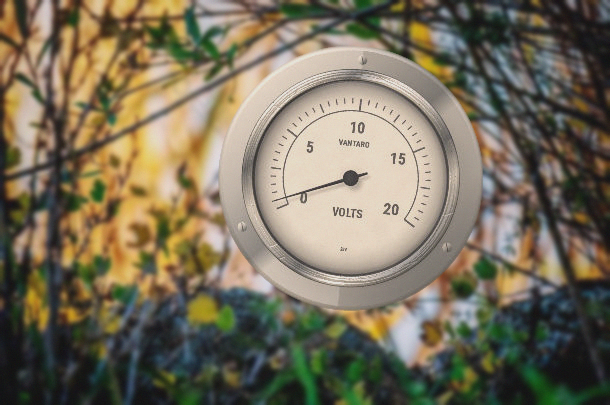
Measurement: 0.5 V
